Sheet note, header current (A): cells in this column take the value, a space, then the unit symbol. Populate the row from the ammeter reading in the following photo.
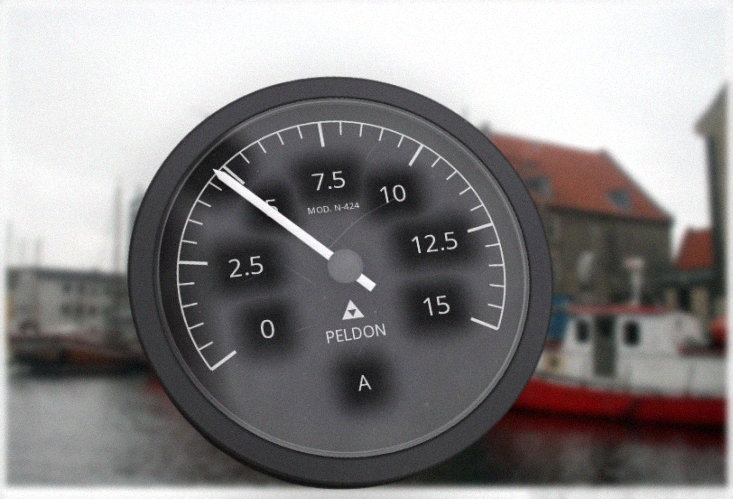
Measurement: 4.75 A
